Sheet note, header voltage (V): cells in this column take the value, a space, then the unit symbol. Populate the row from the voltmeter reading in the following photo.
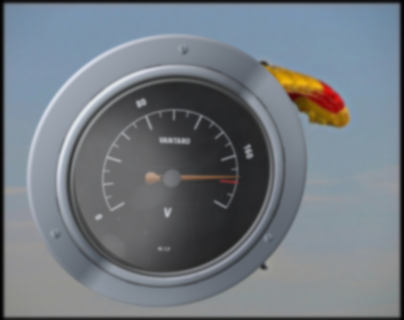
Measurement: 175 V
